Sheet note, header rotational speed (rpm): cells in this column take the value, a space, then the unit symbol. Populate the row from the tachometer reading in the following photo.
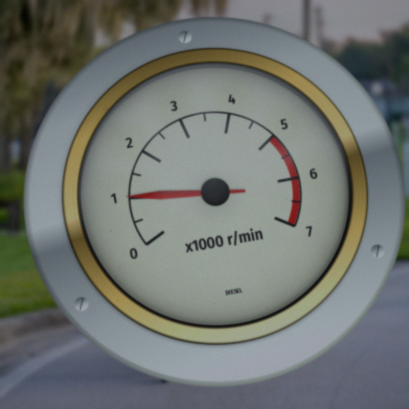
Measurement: 1000 rpm
